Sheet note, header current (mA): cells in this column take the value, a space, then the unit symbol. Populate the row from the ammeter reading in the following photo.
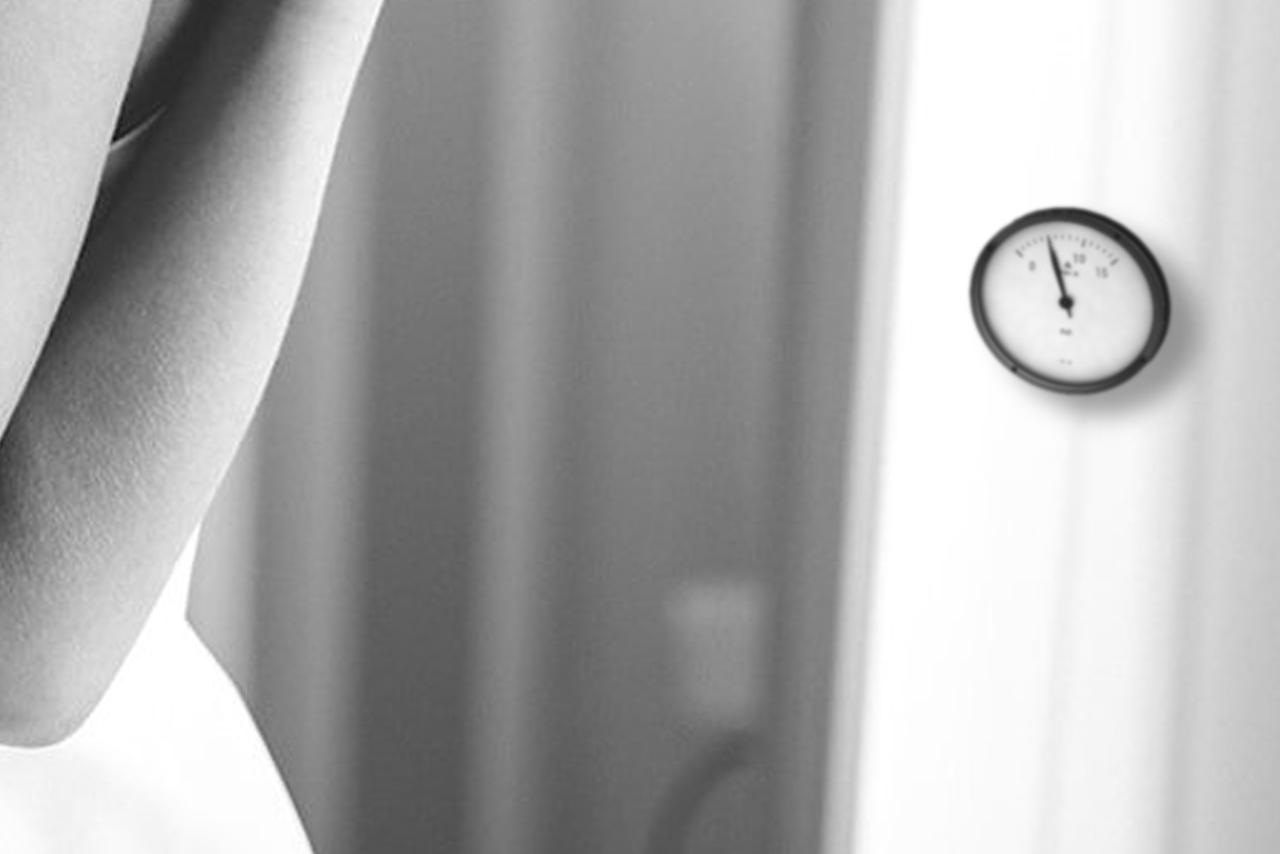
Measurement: 5 mA
